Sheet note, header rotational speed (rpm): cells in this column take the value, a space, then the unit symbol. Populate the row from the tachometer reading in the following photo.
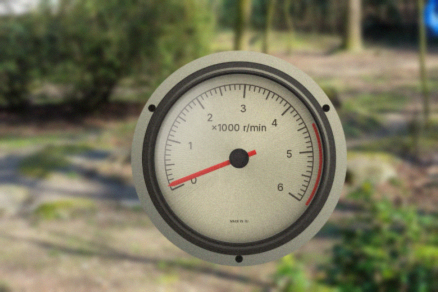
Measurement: 100 rpm
